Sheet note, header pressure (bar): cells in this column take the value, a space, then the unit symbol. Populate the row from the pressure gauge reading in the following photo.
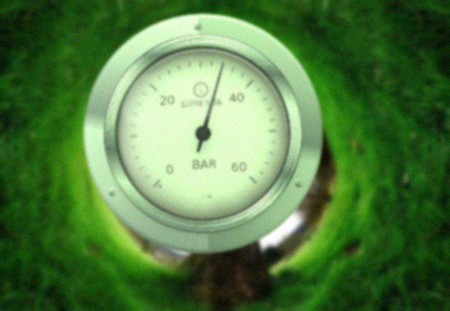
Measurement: 34 bar
